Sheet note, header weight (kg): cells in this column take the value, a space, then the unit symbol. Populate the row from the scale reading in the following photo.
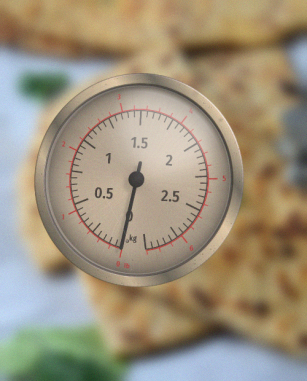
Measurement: 0 kg
